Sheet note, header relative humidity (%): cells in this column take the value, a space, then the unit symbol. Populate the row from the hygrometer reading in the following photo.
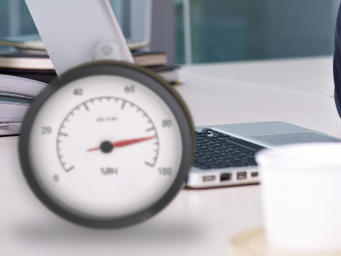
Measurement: 84 %
